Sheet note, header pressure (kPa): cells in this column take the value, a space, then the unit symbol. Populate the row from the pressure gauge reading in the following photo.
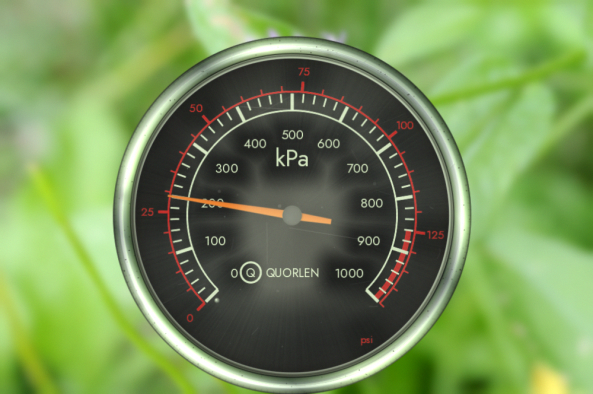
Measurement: 200 kPa
